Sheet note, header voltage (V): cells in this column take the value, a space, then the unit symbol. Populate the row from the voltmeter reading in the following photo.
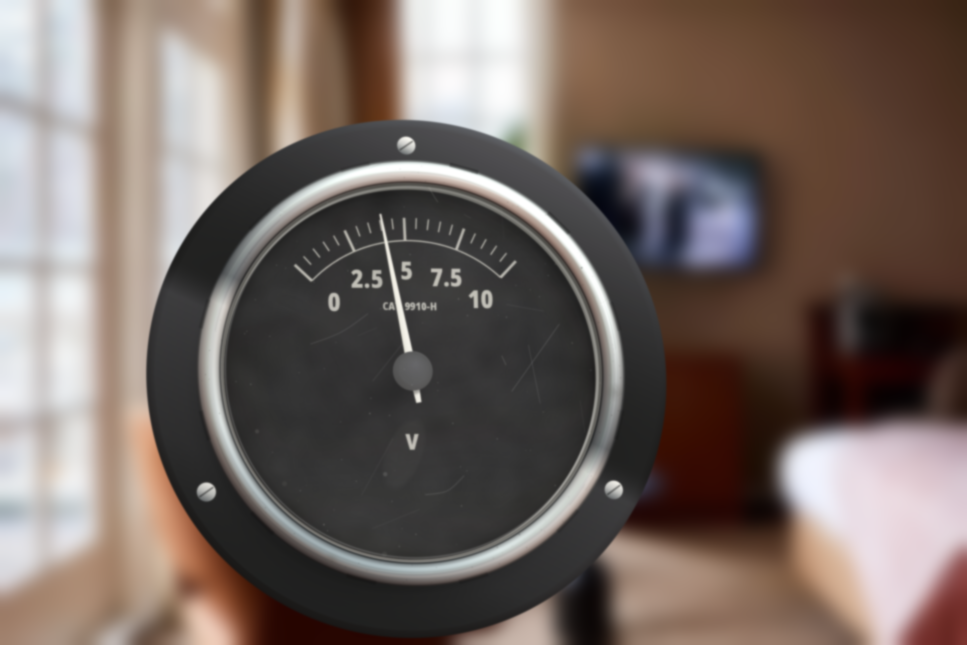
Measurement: 4 V
